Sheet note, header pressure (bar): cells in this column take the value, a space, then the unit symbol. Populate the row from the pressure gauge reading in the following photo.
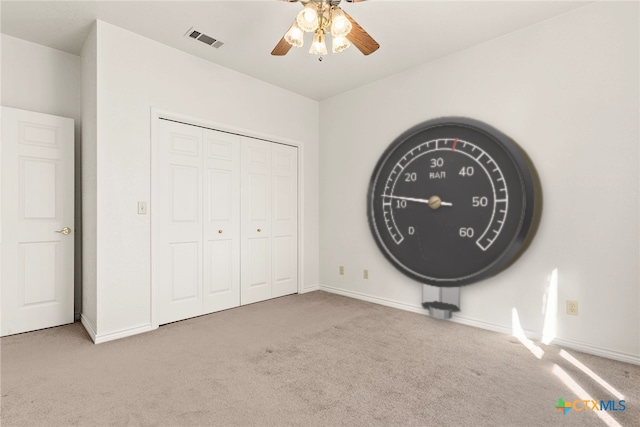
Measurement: 12 bar
